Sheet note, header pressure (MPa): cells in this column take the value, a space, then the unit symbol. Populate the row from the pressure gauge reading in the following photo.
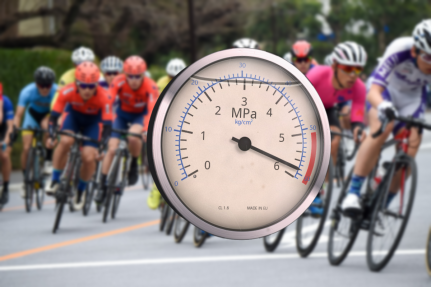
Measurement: 5.8 MPa
